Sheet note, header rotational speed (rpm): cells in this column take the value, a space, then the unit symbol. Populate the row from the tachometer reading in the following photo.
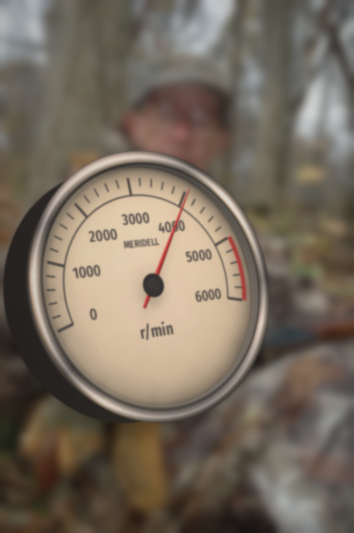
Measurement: 4000 rpm
